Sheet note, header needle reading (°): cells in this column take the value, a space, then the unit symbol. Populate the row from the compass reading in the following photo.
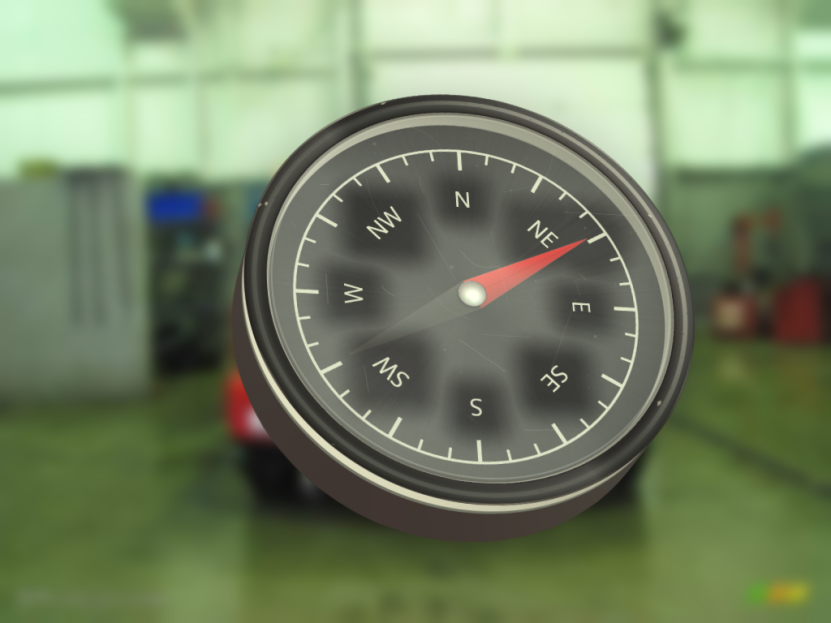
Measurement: 60 °
